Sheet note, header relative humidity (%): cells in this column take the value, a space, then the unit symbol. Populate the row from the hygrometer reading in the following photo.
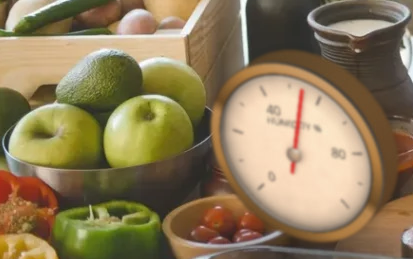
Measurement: 55 %
